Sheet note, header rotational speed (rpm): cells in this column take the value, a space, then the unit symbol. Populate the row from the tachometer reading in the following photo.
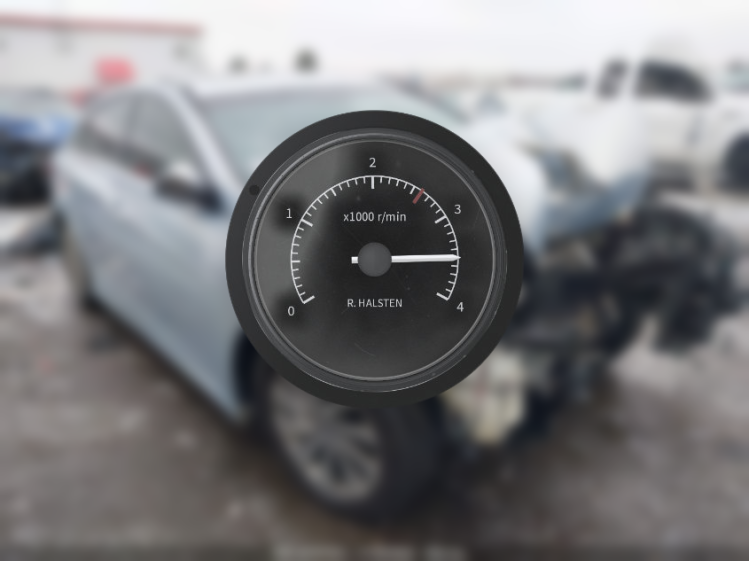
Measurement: 3500 rpm
